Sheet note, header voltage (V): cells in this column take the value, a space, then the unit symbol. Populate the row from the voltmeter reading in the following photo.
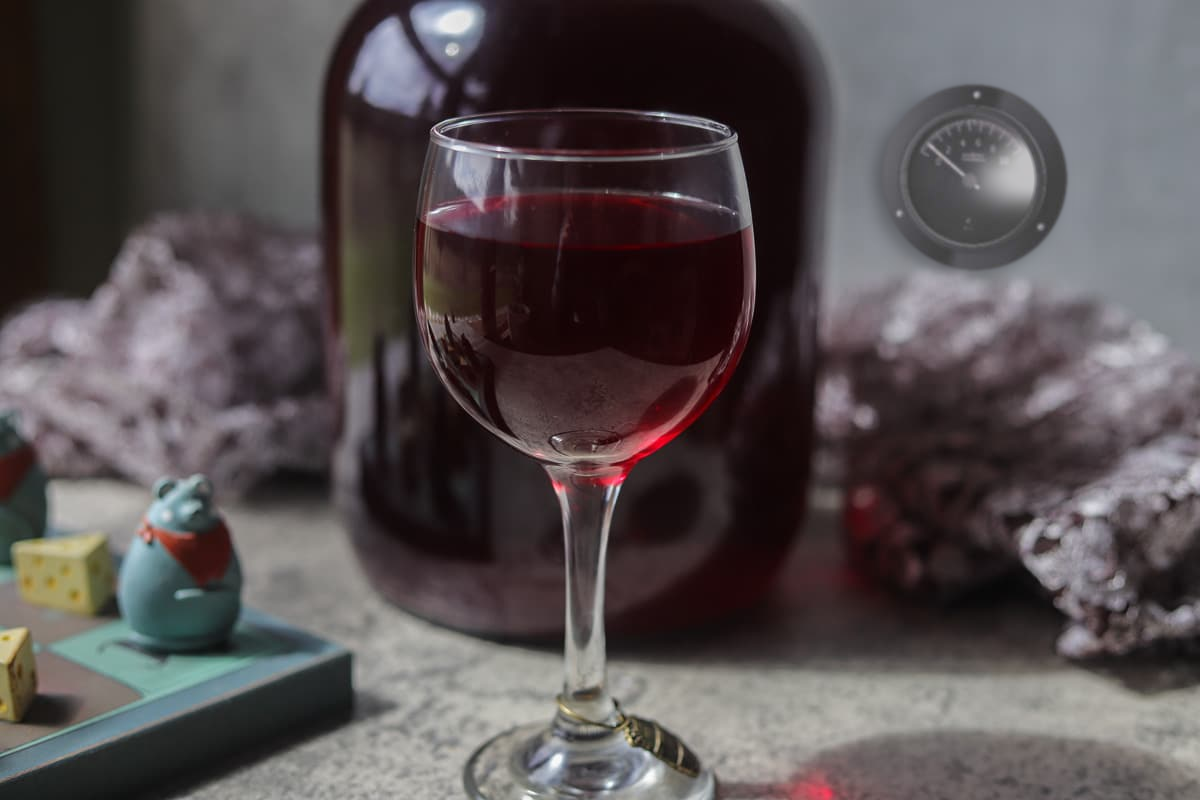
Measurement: 1 V
